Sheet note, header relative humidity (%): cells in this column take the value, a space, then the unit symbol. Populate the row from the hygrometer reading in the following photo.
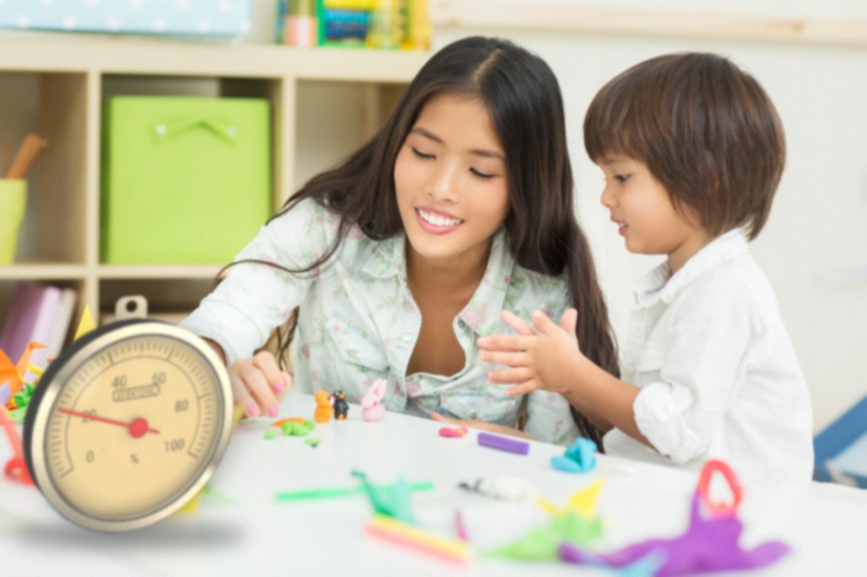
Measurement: 20 %
